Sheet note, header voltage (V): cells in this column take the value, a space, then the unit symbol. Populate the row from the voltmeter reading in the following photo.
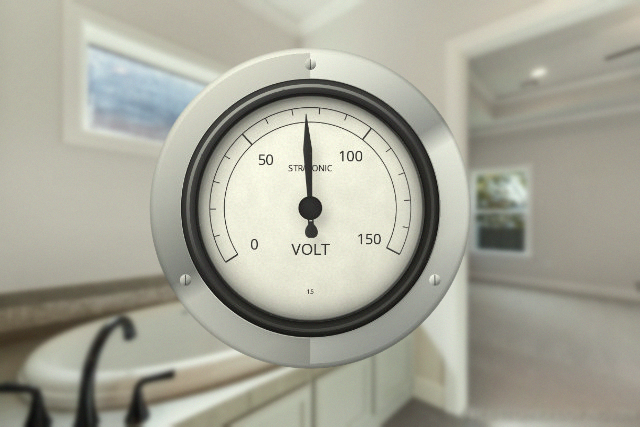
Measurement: 75 V
